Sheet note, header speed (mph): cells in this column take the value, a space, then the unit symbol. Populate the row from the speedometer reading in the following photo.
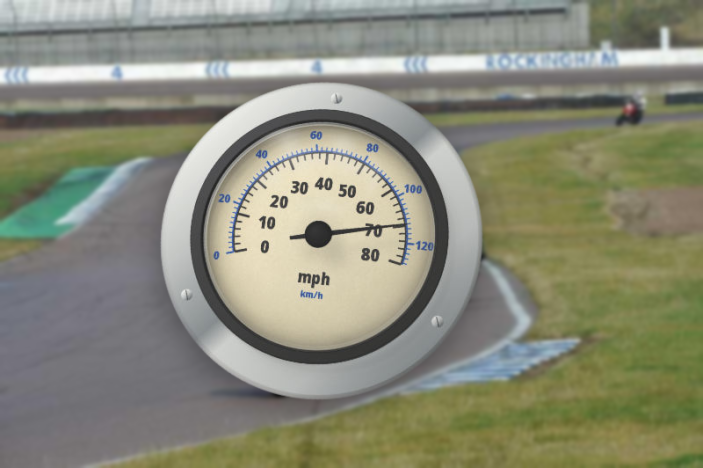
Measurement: 70 mph
